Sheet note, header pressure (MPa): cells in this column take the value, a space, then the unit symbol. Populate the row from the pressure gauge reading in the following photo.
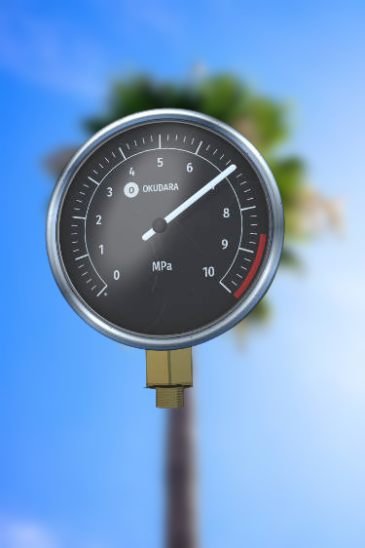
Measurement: 7 MPa
